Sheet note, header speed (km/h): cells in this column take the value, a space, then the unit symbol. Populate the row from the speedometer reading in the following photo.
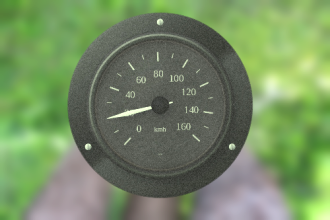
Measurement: 20 km/h
